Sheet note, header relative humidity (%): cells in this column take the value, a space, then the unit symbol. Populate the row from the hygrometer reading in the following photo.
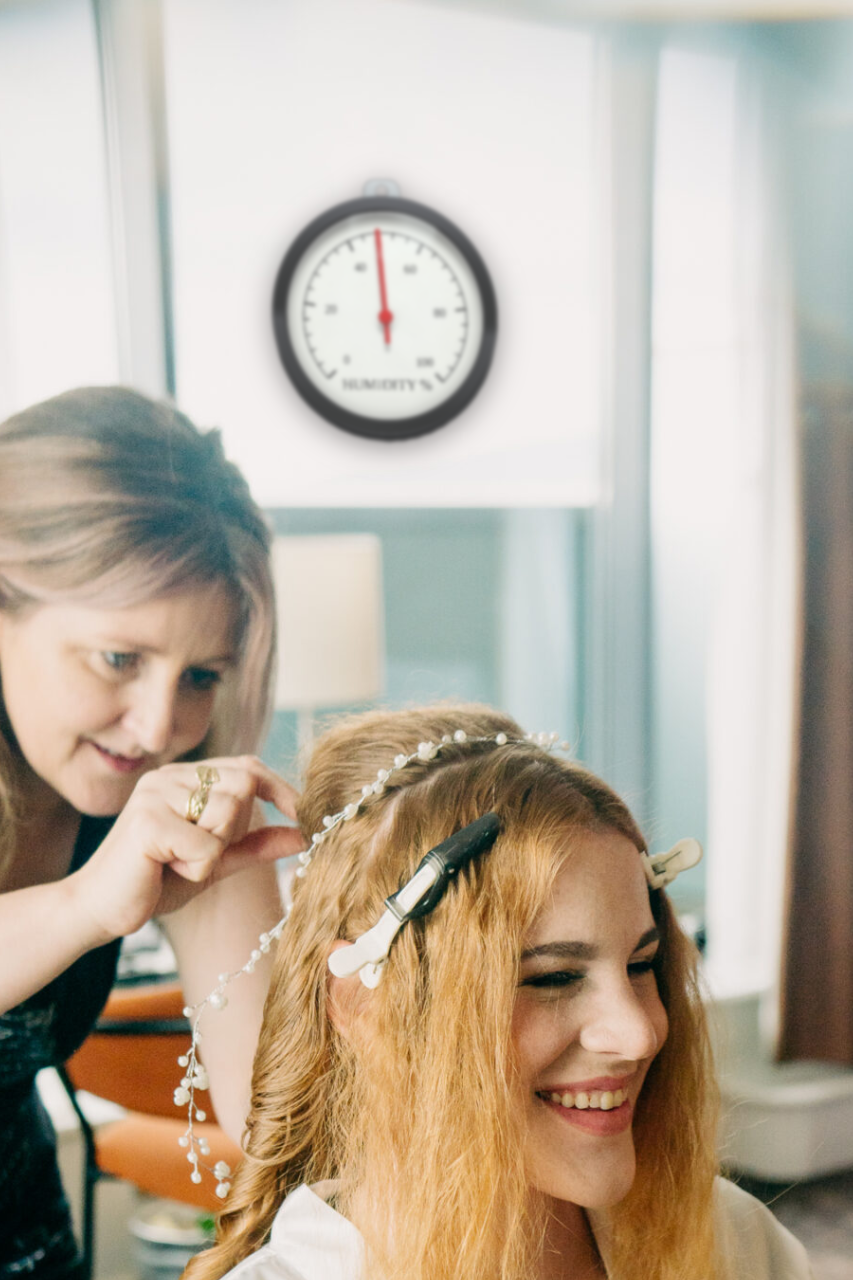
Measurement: 48 %
